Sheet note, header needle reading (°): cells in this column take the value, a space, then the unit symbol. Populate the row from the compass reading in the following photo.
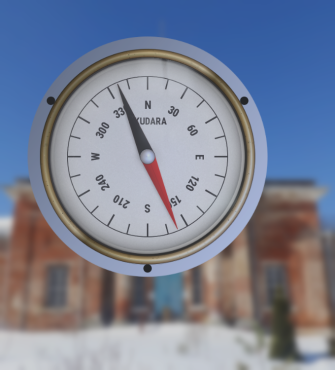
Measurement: 157.5 °
